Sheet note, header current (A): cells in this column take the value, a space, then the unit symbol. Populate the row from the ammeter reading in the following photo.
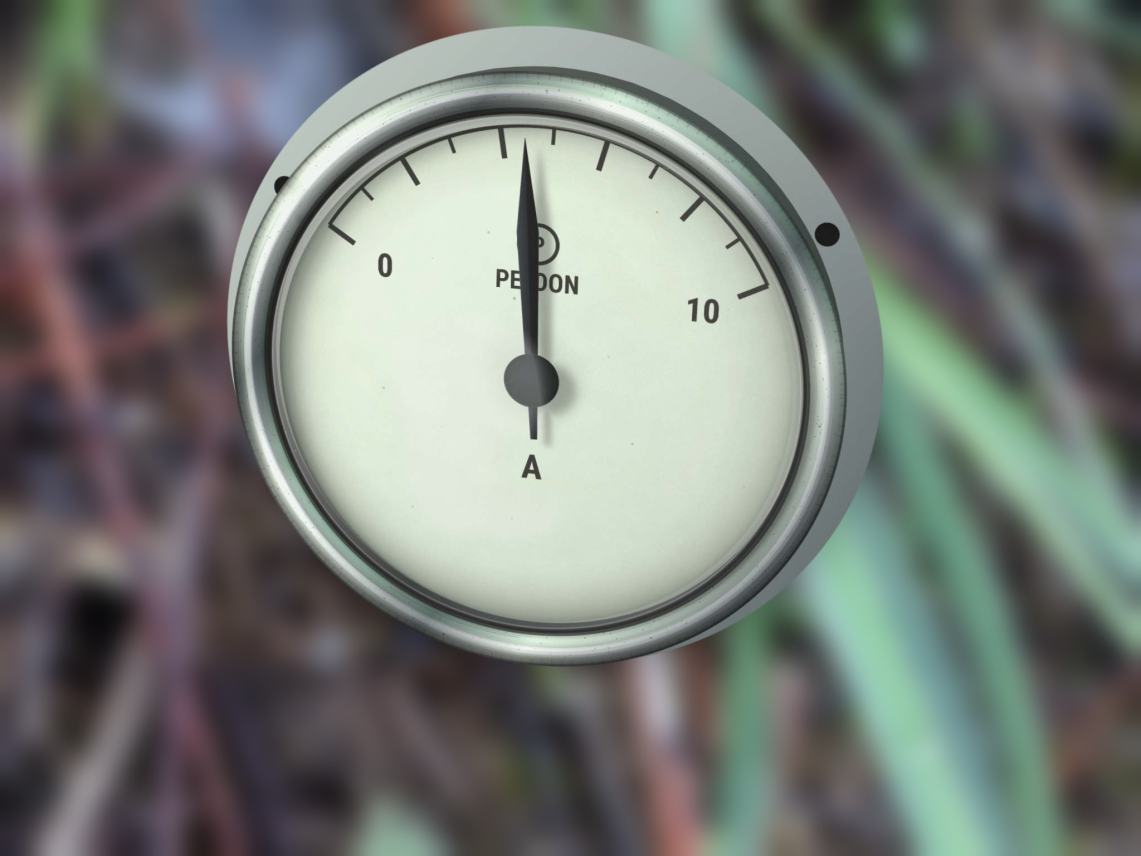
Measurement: 4.5 A
